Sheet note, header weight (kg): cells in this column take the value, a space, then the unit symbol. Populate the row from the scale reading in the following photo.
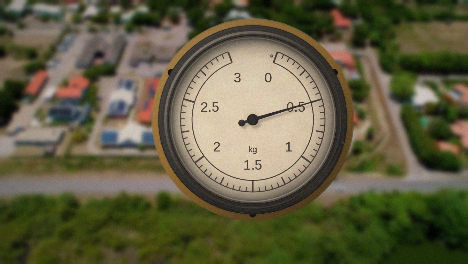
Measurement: 0.5 kg
